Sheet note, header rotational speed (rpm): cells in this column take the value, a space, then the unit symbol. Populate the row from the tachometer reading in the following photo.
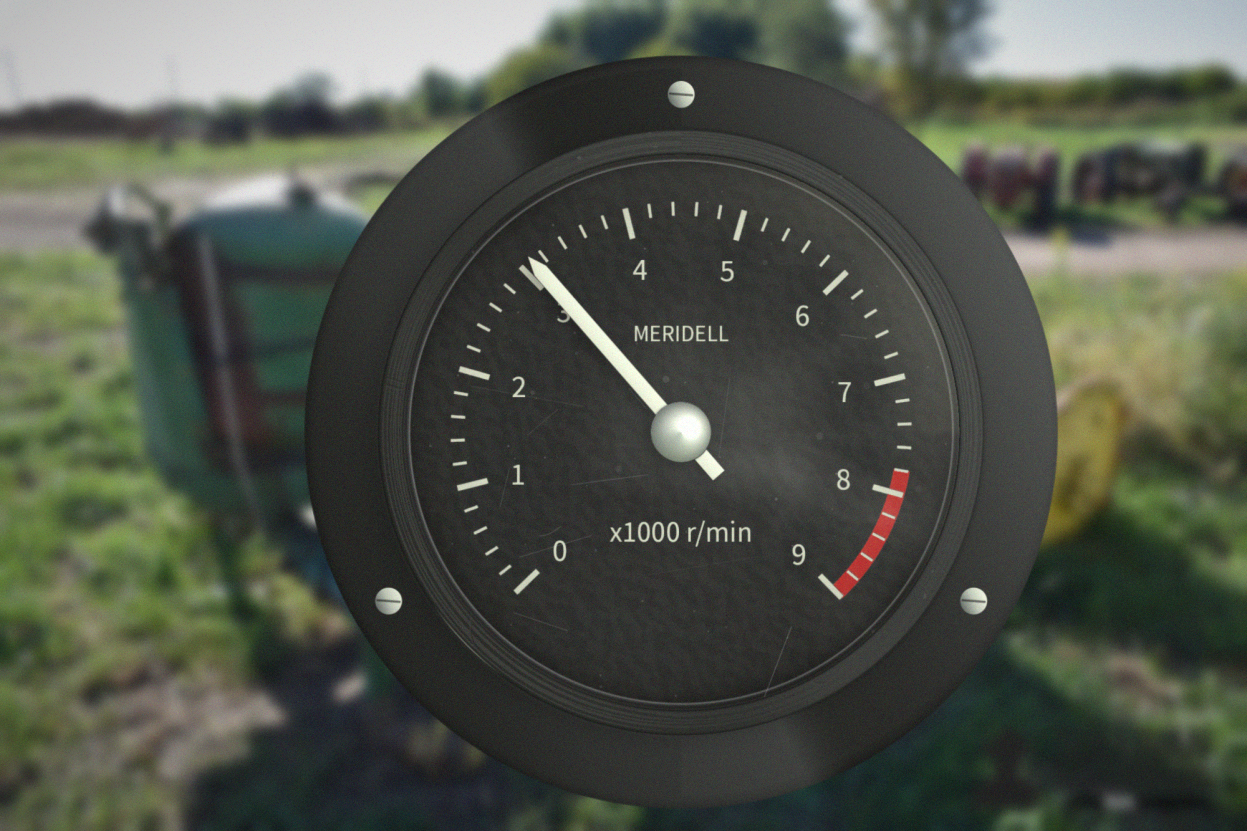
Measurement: 3100 rpm
